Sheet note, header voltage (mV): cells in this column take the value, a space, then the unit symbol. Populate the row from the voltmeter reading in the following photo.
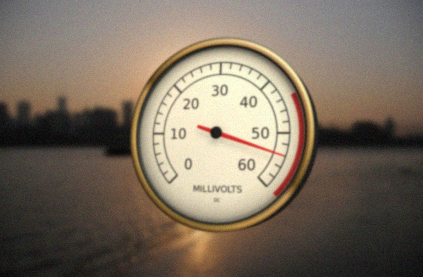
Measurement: 54 mV
